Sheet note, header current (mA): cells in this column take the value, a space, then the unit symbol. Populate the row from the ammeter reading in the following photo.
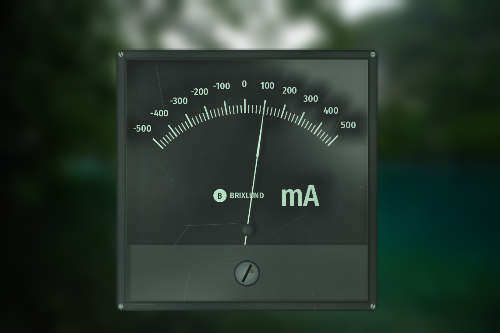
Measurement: 100 mA
